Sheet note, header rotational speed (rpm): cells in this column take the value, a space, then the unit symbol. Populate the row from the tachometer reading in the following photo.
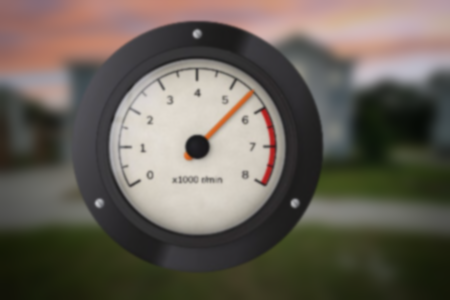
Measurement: 5500 rpm
